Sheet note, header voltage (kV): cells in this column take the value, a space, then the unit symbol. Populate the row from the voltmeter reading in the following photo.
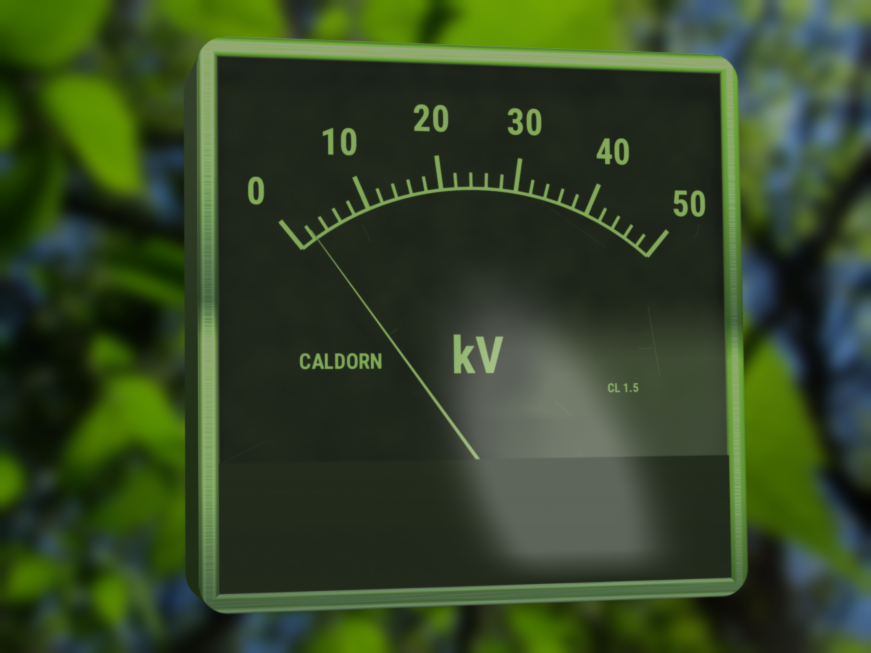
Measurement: 2 kV
